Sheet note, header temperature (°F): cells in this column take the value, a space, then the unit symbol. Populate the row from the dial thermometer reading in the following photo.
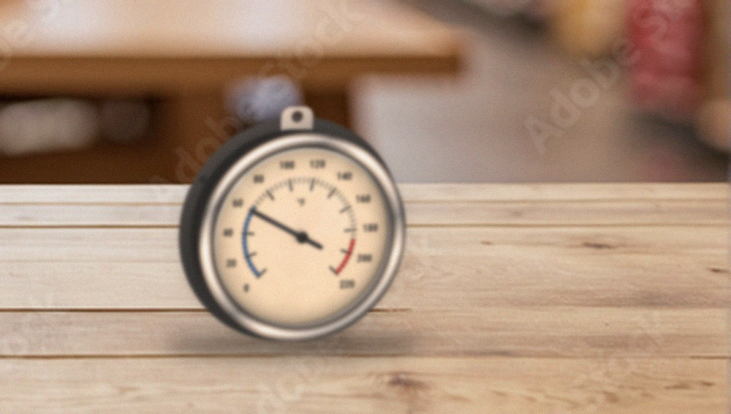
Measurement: 60 °F
